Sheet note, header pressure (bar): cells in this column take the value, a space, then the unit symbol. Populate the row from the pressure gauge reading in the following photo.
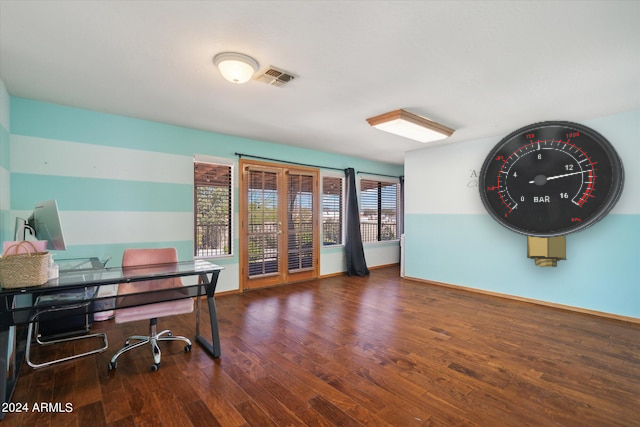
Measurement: 13 bar
